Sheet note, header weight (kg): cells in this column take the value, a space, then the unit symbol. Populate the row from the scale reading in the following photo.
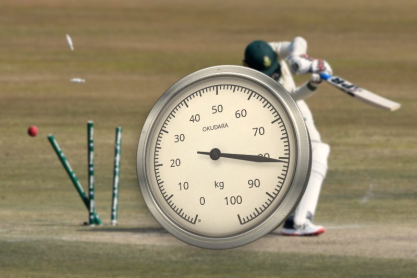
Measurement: 81 kg
